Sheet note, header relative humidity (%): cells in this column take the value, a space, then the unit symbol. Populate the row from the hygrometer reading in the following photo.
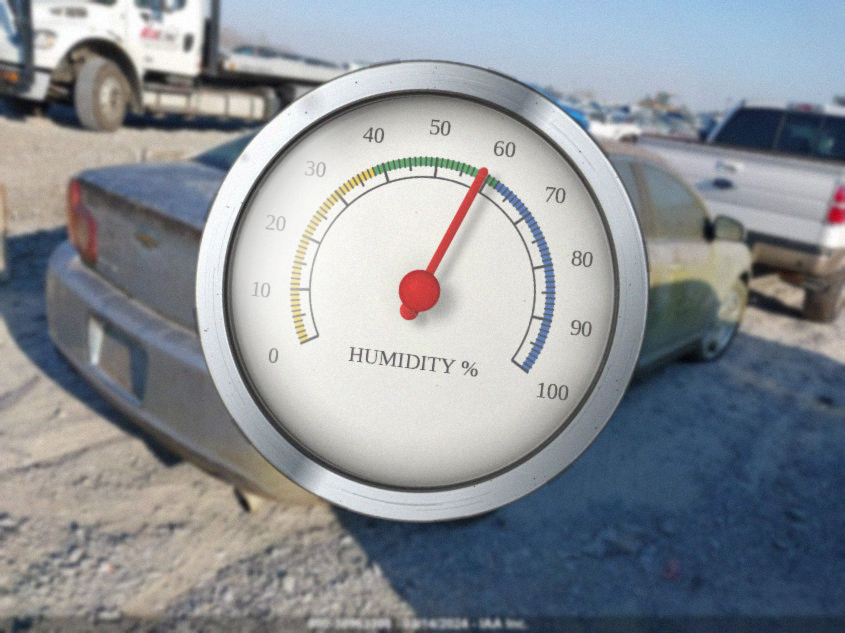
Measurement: 59 %
